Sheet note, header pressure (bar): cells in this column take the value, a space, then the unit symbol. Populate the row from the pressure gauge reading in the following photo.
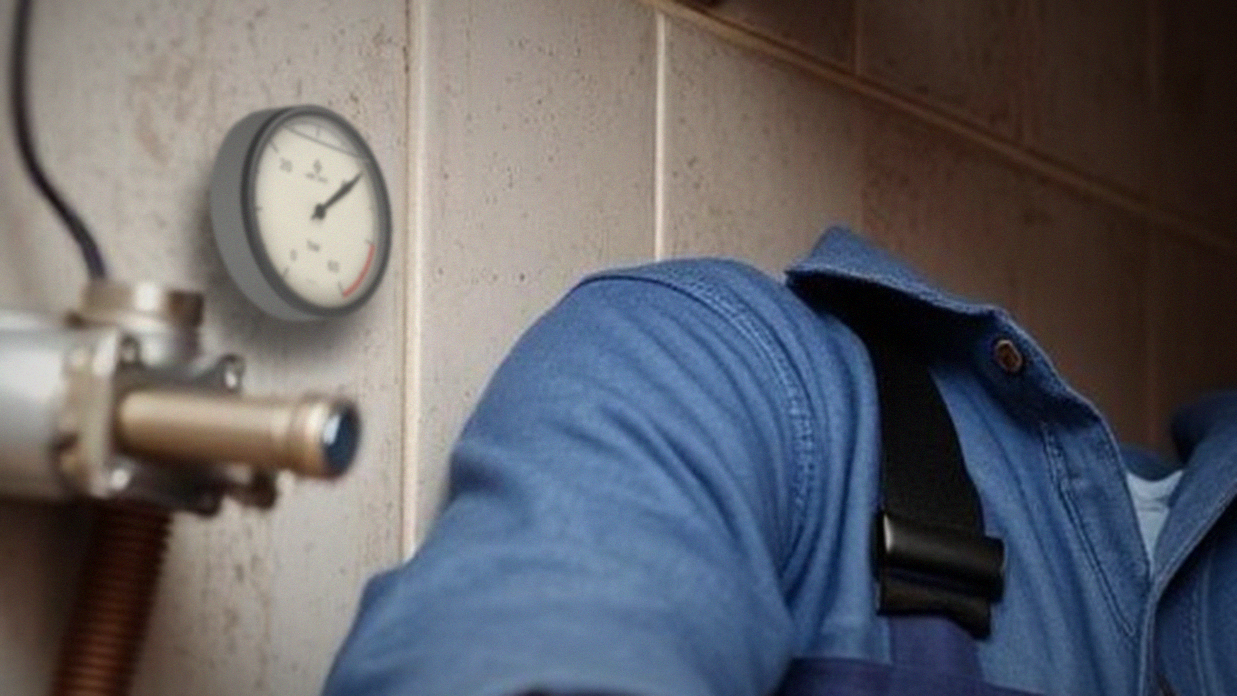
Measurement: 40 bar
